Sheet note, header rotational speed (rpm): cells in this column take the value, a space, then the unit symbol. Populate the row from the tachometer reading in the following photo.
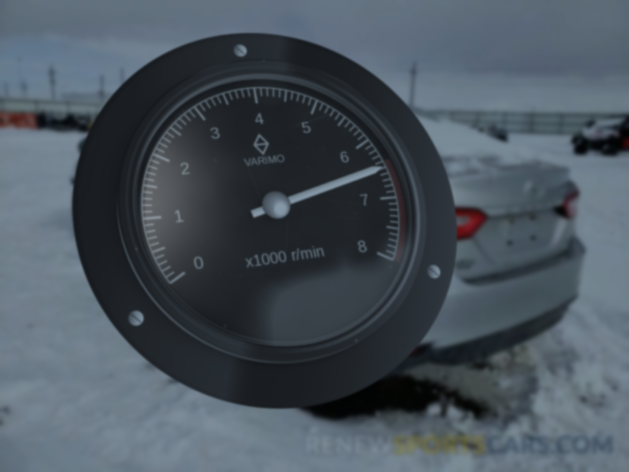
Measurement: 6500 rpm
